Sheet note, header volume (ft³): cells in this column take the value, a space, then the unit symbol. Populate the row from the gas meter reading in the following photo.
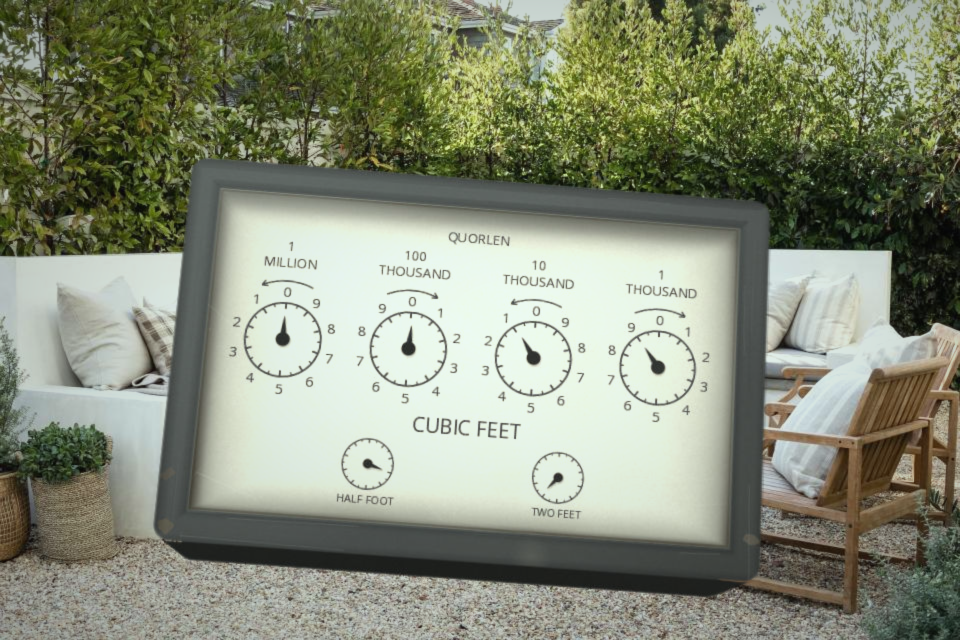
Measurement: 900 ft³
